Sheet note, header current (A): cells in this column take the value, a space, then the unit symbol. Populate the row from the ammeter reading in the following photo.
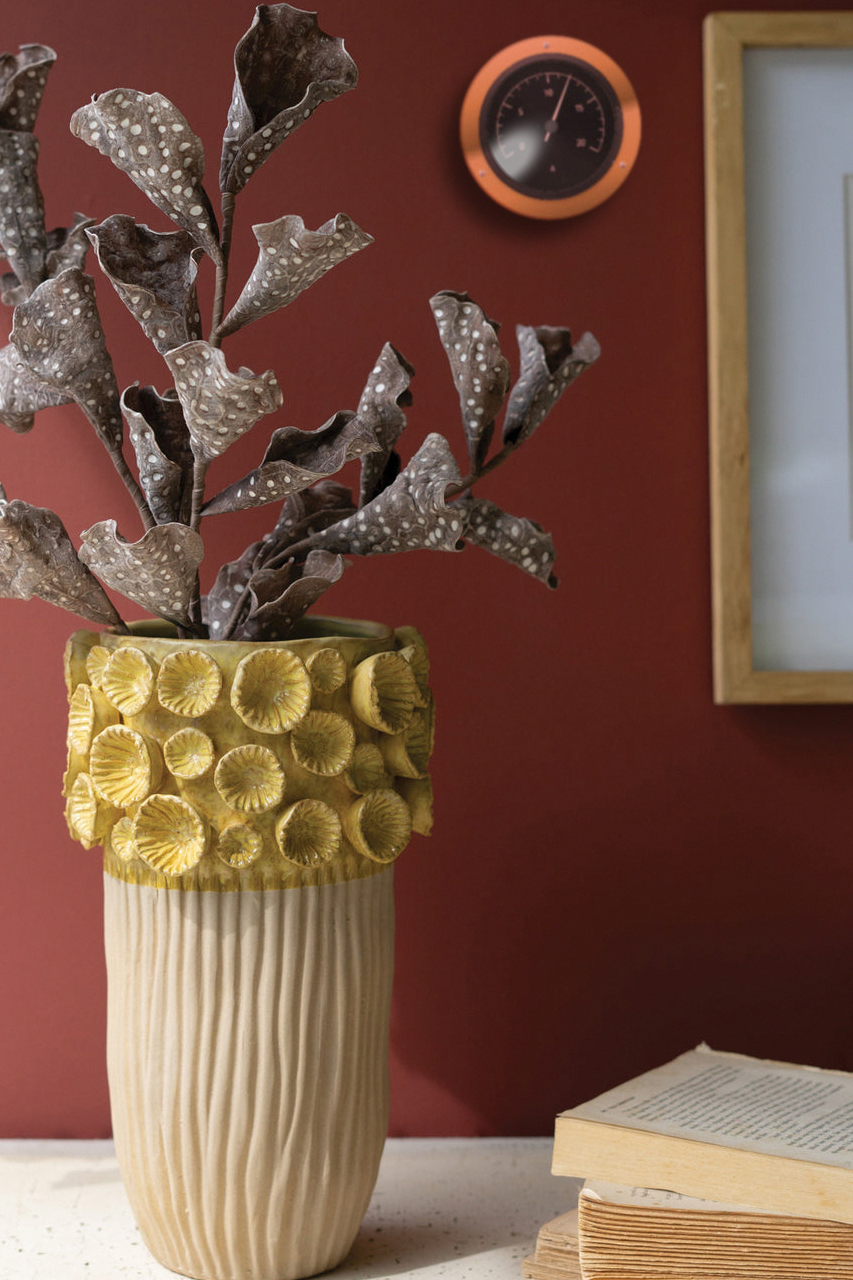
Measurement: 12 A
